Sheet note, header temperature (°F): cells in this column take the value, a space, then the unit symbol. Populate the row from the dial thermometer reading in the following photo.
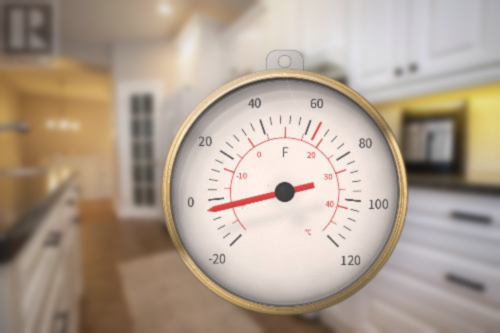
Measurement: -4 °F
